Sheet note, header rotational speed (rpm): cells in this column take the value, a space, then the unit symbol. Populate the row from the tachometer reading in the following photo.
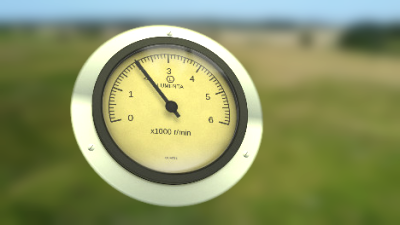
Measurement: 2000 rpm
